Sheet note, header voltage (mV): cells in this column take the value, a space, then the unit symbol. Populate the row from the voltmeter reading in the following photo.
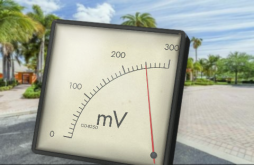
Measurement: 250 mV
